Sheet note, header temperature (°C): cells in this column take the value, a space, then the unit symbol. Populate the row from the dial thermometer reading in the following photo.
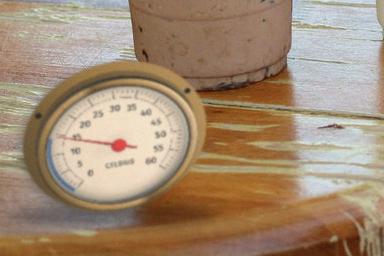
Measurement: 15 °C
